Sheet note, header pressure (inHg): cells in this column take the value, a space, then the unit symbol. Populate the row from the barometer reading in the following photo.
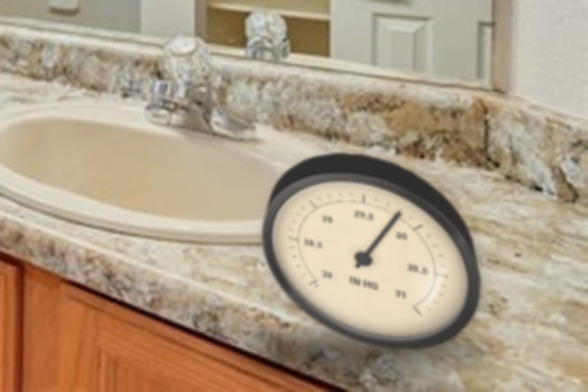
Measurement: 29.8 inHg
